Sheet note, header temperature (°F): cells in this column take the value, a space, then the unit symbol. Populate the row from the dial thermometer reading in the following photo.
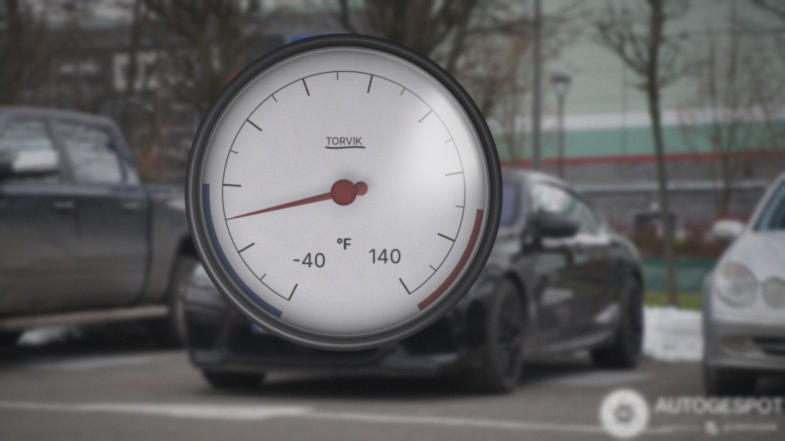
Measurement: -10 °F
